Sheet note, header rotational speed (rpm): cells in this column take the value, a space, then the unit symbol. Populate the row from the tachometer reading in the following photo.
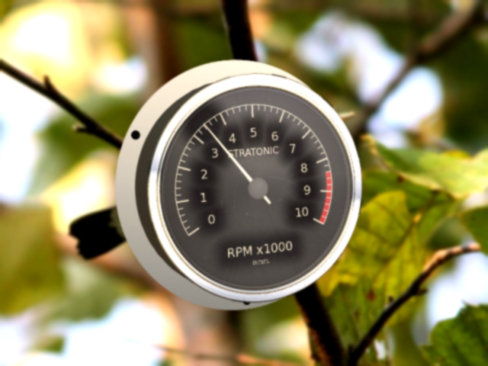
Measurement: 3400 rpm
